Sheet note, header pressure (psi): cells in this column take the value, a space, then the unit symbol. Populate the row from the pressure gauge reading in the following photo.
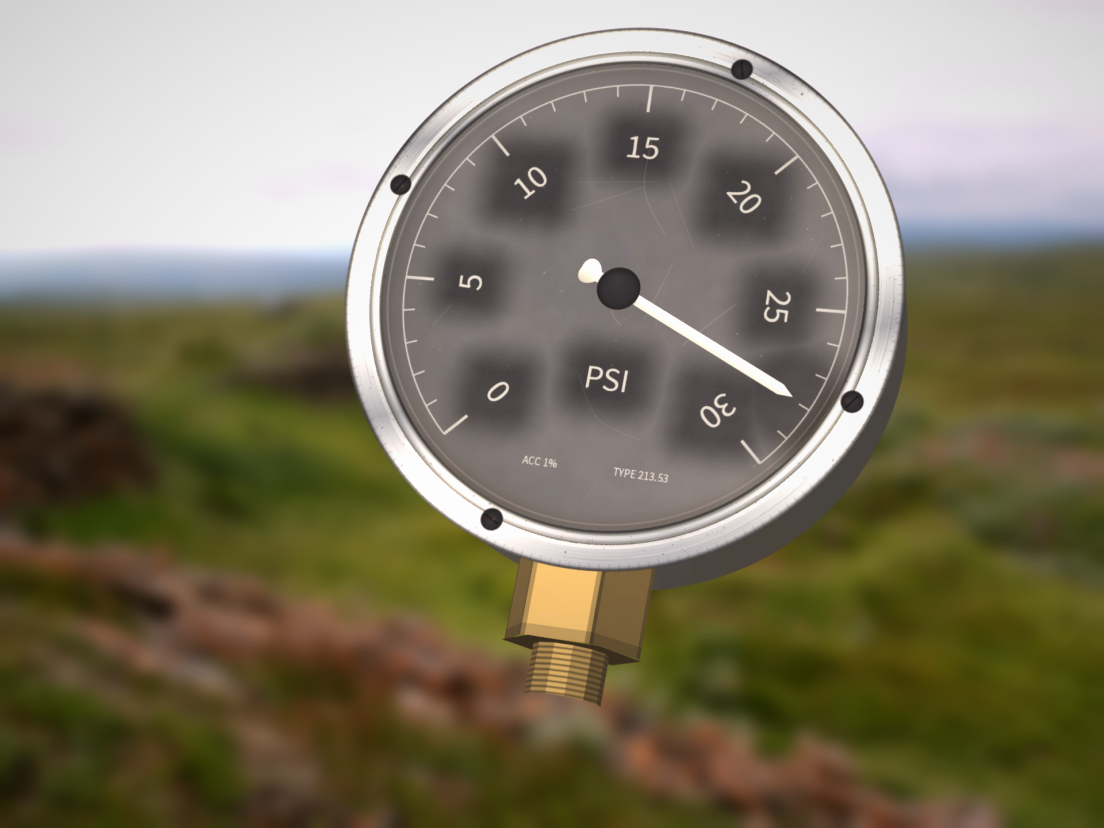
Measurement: 28 psi
